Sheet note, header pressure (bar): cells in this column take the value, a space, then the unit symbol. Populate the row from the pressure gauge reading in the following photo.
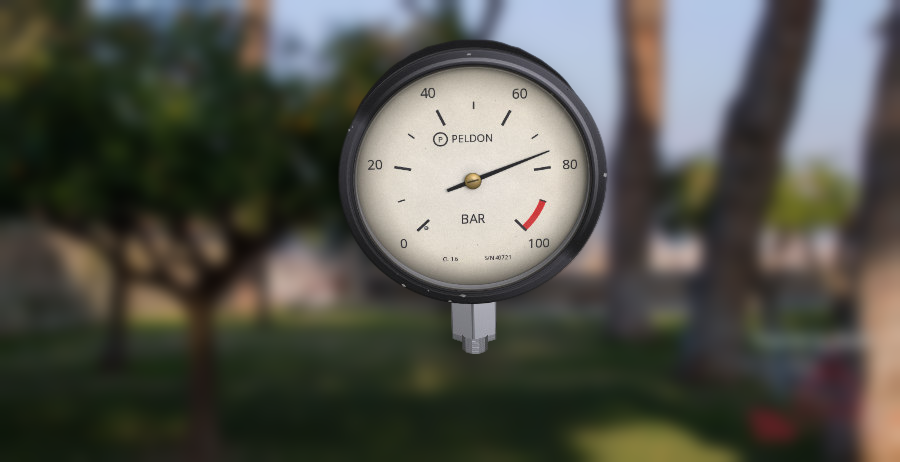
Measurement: 75 bar
